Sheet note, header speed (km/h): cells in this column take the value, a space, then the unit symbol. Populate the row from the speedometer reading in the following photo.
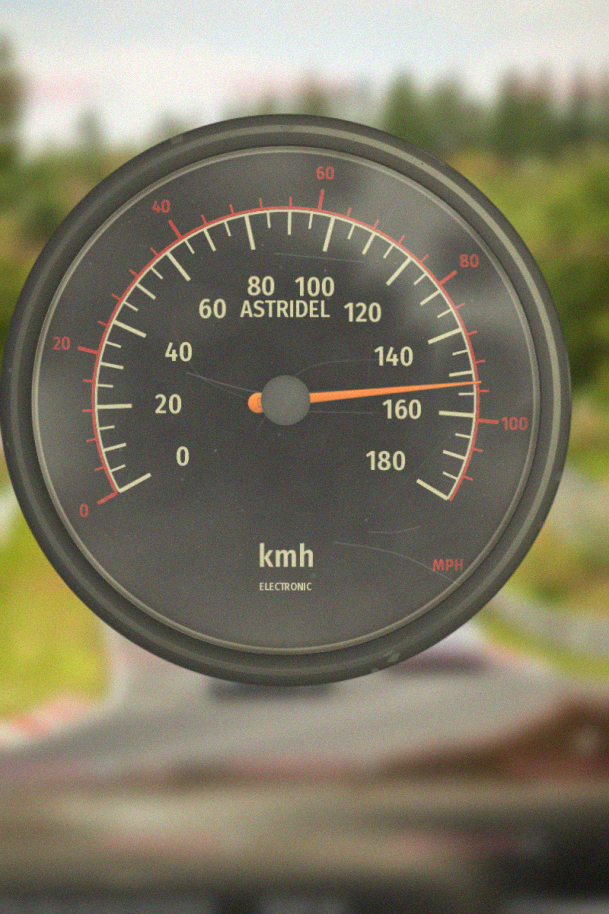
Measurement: 152.5 km/h
